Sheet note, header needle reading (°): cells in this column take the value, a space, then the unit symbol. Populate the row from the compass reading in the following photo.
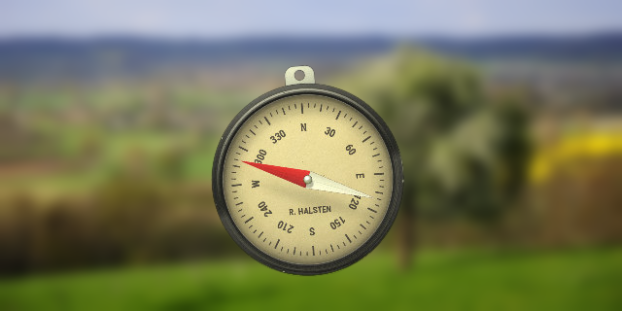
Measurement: 290 °
